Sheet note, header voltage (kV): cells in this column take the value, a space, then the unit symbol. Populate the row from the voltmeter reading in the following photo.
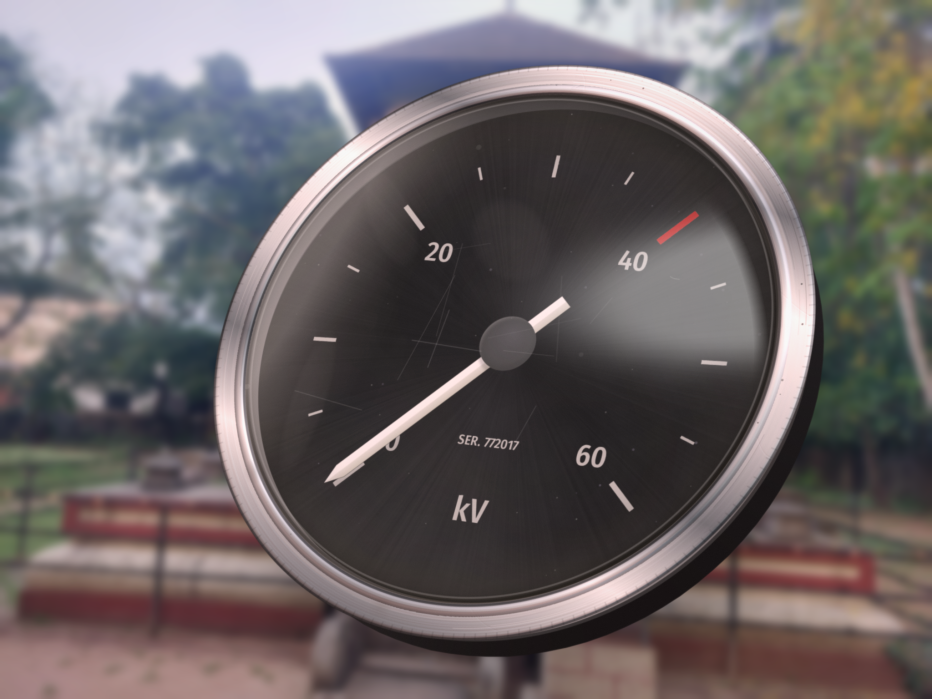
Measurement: 0 kV
